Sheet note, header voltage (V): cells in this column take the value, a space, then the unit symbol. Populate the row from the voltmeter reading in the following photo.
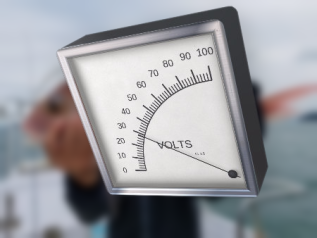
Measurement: 30 V
